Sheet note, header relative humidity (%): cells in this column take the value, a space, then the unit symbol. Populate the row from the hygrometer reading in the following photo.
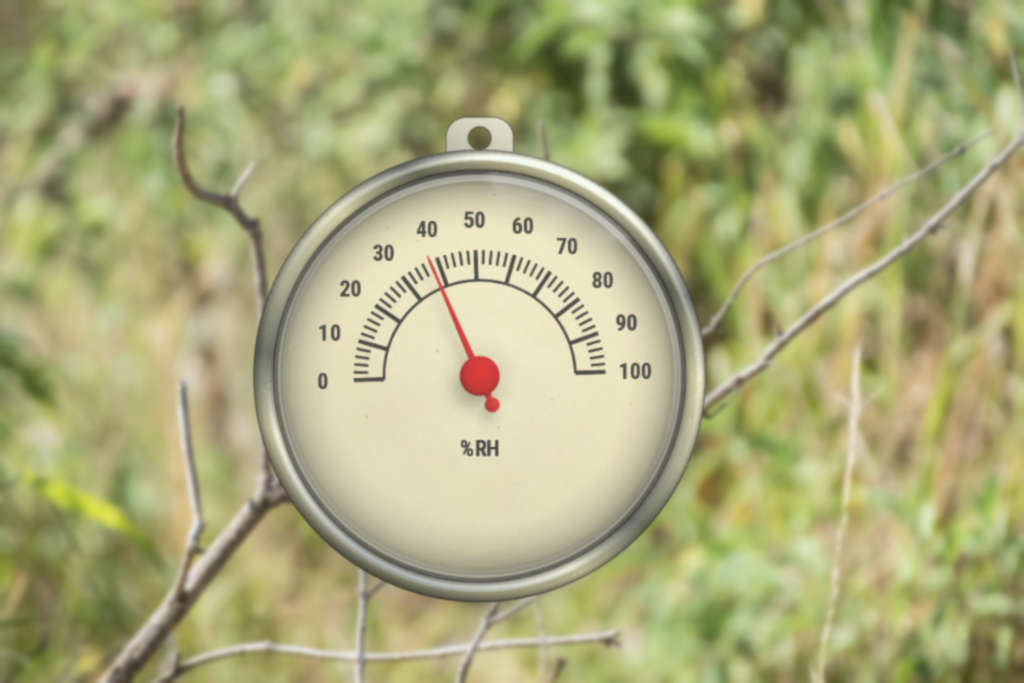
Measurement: 38 %
